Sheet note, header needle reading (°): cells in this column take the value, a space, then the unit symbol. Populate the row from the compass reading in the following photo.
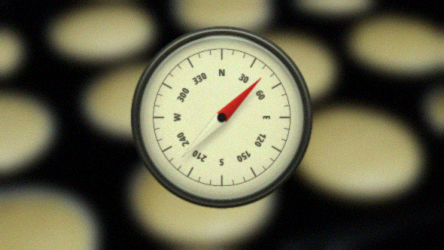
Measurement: 45 °
